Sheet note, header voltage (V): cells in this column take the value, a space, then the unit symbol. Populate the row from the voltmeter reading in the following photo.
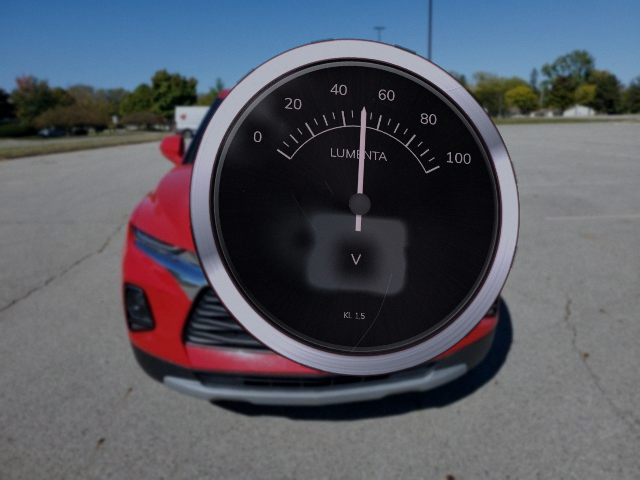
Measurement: 50 V
